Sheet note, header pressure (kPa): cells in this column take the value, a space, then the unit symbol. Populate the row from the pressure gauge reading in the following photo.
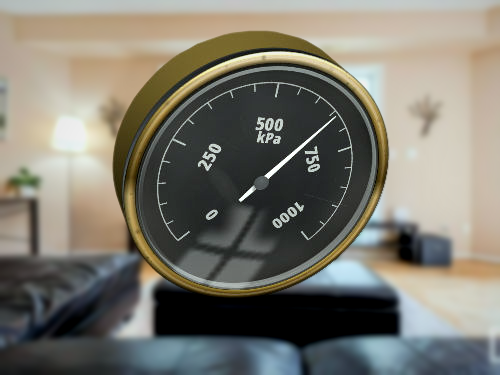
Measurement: 650 kPa
